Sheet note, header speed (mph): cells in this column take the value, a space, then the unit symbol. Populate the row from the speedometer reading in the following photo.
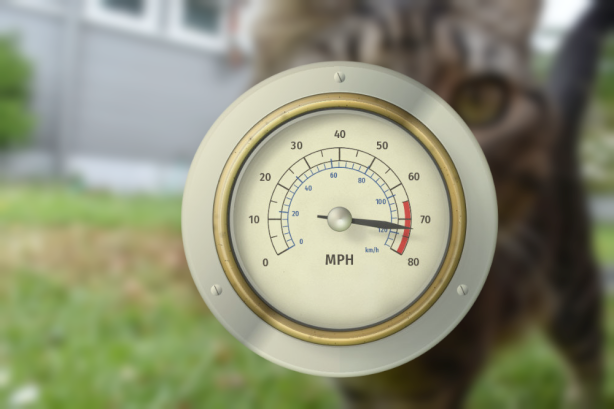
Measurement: 72.5 mph
